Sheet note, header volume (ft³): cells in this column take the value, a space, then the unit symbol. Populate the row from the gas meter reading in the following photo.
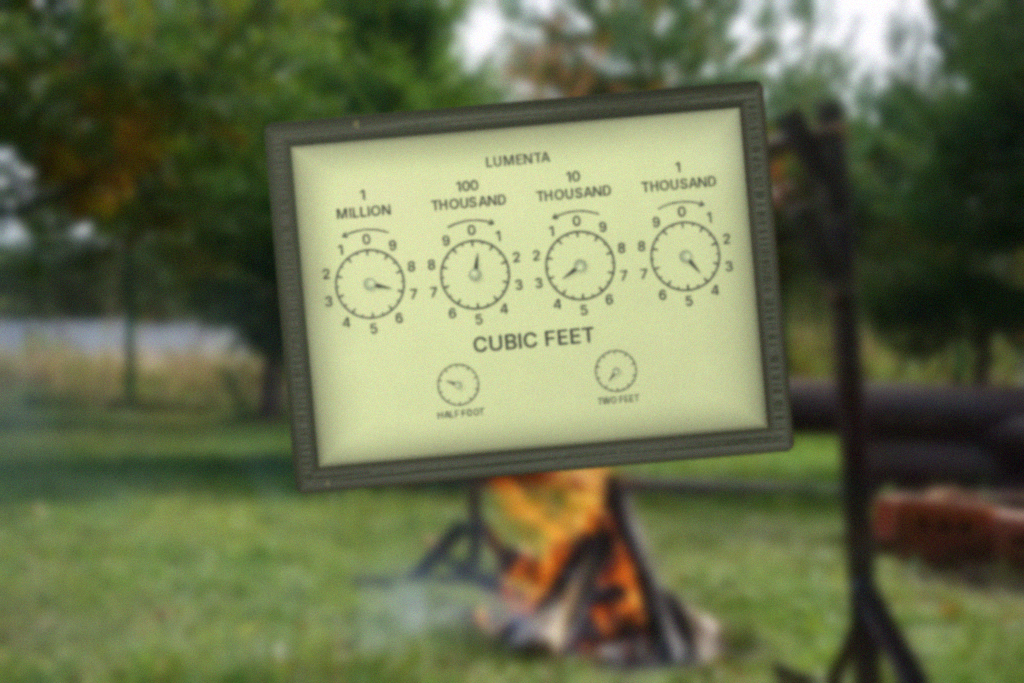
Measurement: 703400 ft³
